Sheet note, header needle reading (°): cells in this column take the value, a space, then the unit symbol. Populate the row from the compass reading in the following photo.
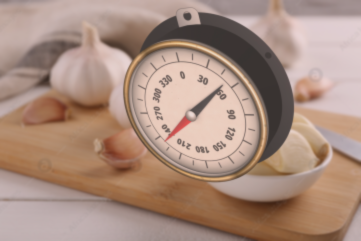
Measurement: 232.5 °
